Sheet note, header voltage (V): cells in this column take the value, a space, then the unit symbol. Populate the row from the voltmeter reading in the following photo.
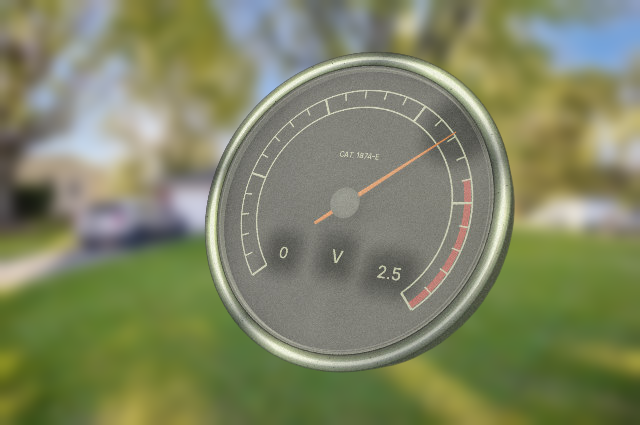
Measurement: 1.7 V
